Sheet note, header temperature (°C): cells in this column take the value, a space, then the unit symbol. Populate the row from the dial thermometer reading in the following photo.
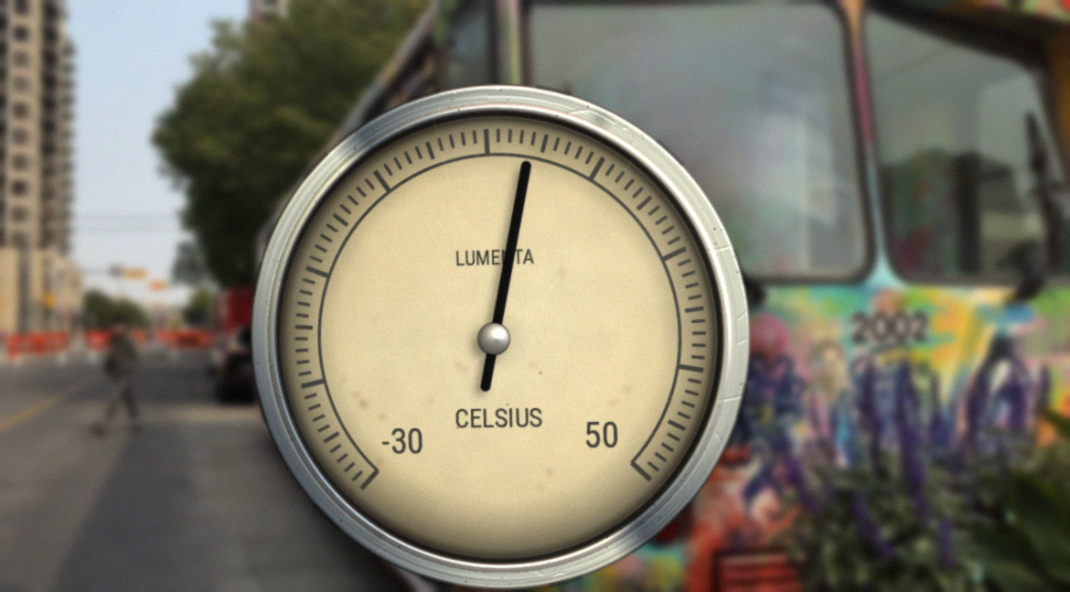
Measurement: 14 °C
